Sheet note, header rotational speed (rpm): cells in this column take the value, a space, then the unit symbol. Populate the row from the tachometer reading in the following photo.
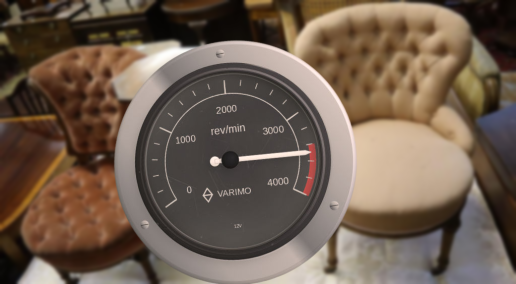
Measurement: 3500 rpm
